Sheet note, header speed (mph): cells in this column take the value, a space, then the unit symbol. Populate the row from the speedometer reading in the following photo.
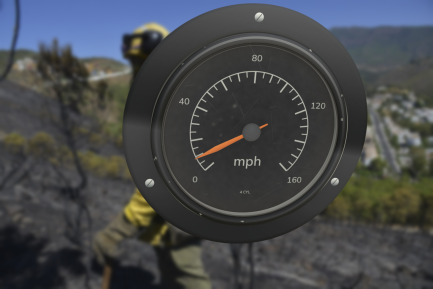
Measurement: 10 mph
